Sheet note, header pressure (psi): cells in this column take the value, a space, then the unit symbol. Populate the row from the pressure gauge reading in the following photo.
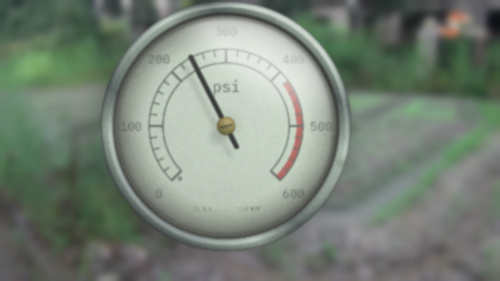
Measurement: 240 psi
